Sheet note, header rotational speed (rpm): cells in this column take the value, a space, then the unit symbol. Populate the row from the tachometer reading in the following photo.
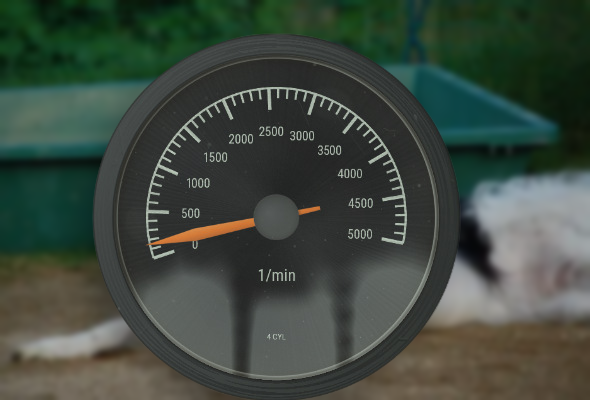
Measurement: 150 rpm
